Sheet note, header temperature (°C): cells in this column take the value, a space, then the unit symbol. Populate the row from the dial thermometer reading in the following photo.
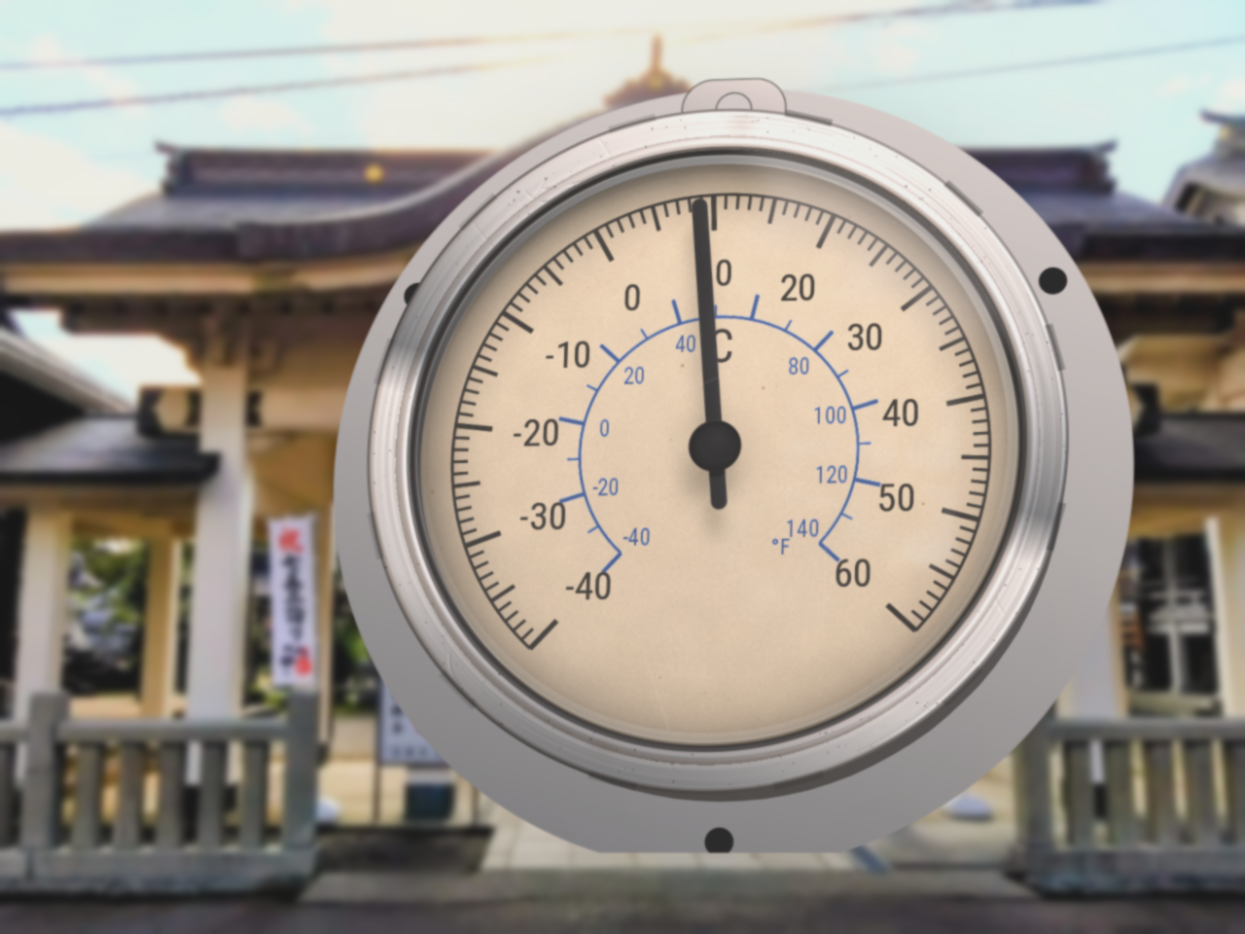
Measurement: 9 °C
